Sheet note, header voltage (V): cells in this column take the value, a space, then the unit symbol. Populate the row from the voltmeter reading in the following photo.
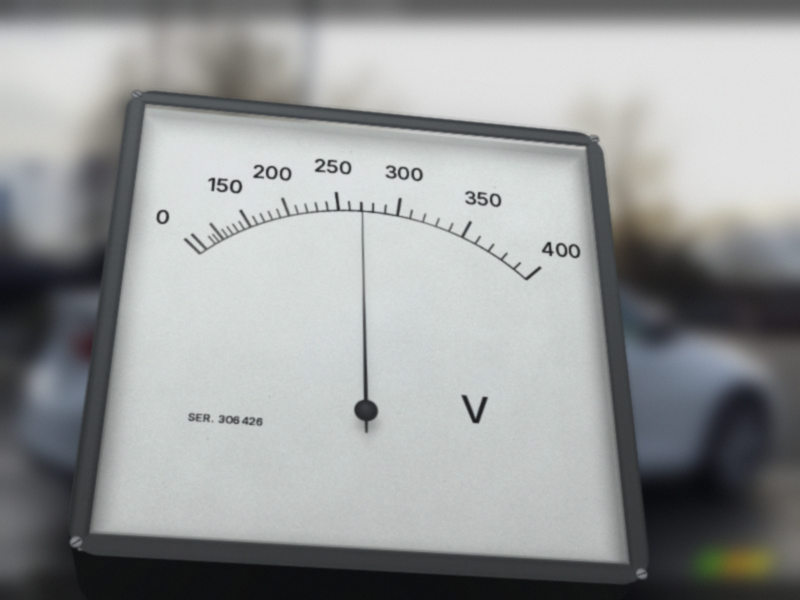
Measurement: 270 V
